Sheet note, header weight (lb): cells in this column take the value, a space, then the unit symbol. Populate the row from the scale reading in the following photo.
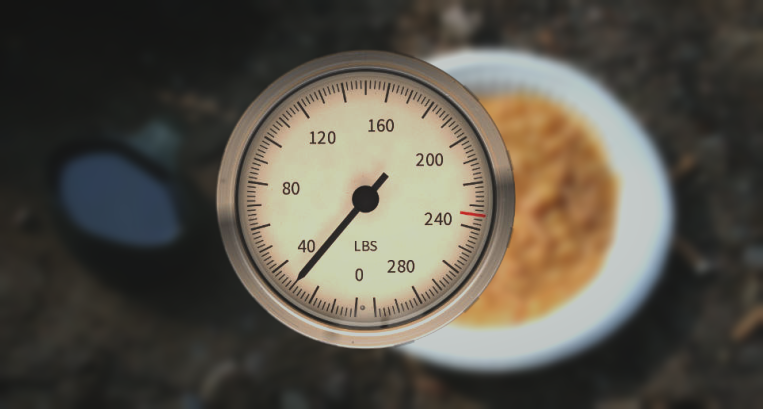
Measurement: 30 lb
